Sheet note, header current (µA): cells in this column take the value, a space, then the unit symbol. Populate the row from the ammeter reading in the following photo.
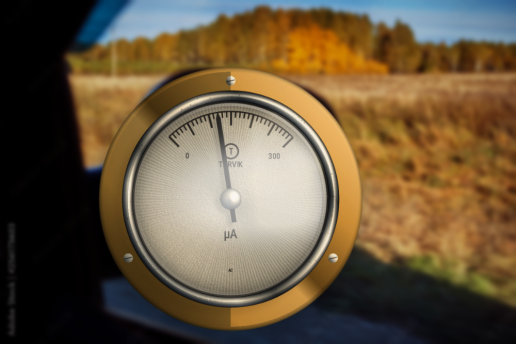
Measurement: 120 µA
